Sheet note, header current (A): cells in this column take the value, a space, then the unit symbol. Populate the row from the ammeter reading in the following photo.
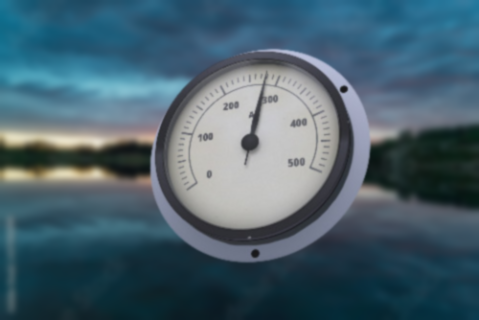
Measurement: 280 A
